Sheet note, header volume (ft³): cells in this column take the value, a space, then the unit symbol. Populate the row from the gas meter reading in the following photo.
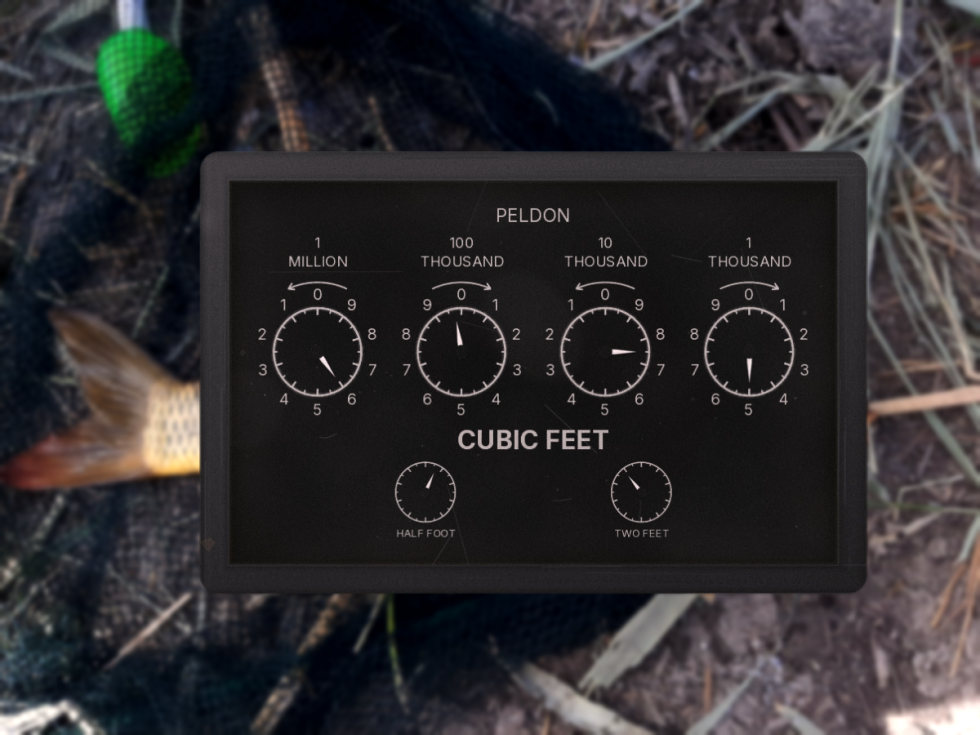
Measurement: 597500 ft³
